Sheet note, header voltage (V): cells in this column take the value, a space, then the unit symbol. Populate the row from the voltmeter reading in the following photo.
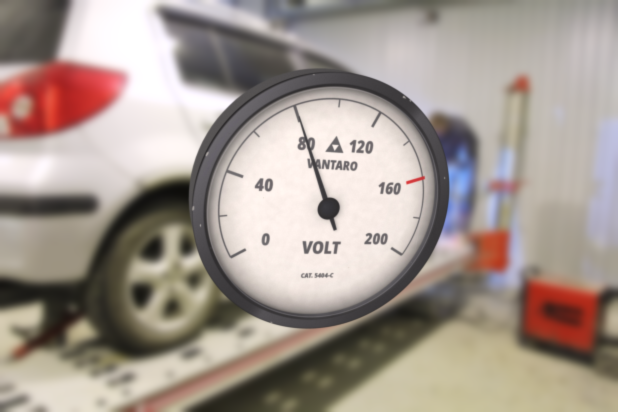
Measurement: 80 V
